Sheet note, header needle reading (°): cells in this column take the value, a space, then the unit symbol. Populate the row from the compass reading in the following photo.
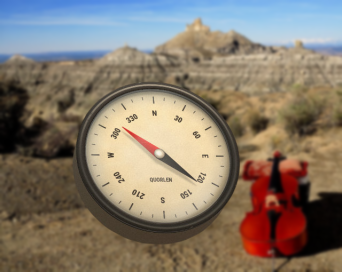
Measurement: 310 °
